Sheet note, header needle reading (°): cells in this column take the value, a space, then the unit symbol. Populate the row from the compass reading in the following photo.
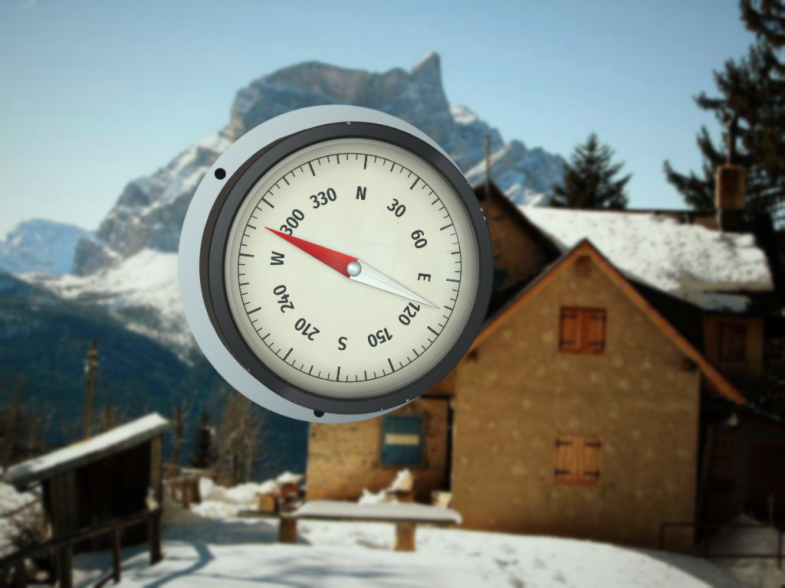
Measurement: 287.5 °
